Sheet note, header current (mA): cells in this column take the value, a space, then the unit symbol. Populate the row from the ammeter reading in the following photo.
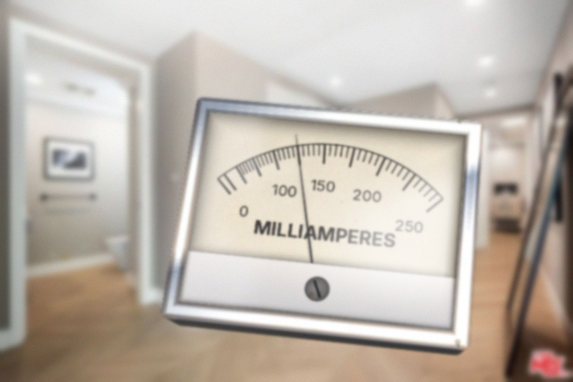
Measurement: 125 mA
